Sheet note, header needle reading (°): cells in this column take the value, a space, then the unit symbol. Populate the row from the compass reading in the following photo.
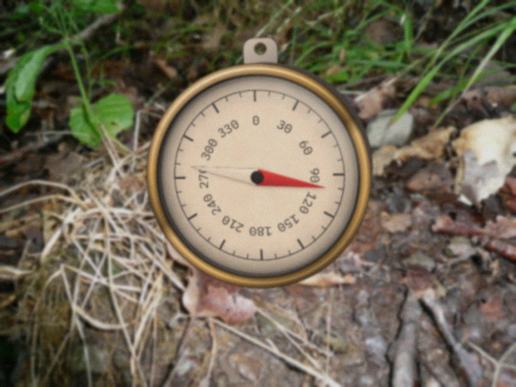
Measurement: 100 °
